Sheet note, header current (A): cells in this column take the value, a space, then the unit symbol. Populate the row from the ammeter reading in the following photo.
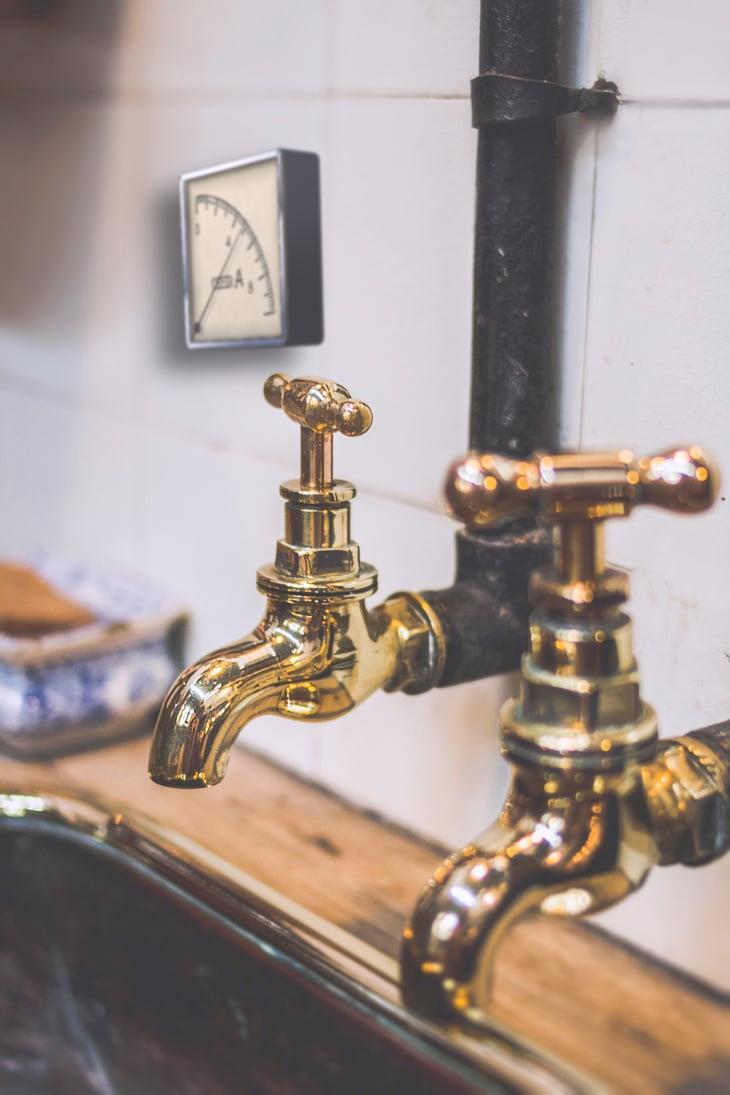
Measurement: 5 A
